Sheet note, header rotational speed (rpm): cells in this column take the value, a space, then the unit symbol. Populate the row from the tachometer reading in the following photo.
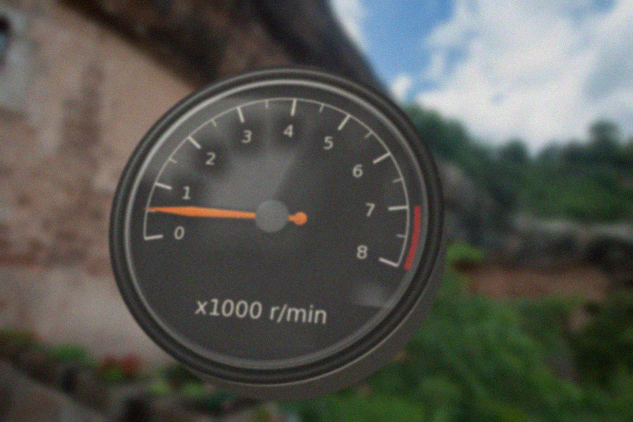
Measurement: 500 rpm
